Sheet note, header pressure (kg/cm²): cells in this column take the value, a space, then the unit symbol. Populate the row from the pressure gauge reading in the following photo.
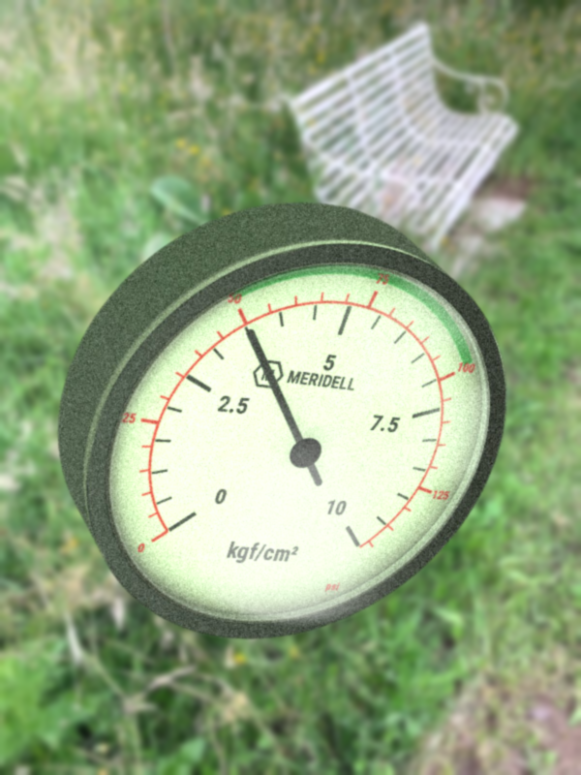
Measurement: 3.5 kg/cm²
